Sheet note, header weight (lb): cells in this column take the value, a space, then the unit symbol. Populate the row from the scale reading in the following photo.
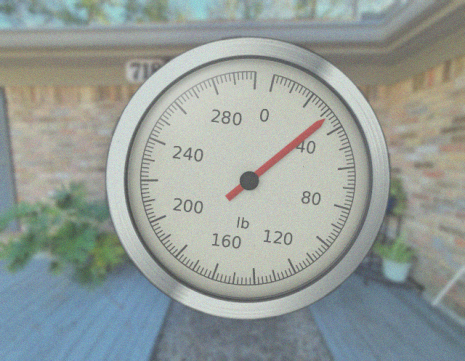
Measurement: 32 lb
